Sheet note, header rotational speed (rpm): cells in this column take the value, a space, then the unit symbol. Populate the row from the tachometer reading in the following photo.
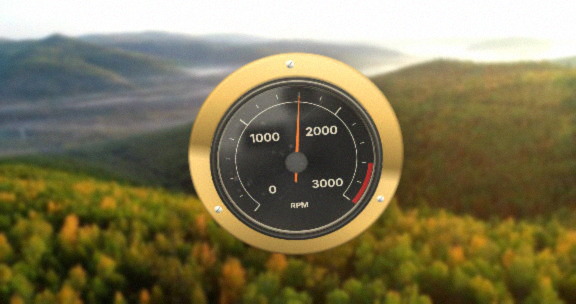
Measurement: 1600 rpm
